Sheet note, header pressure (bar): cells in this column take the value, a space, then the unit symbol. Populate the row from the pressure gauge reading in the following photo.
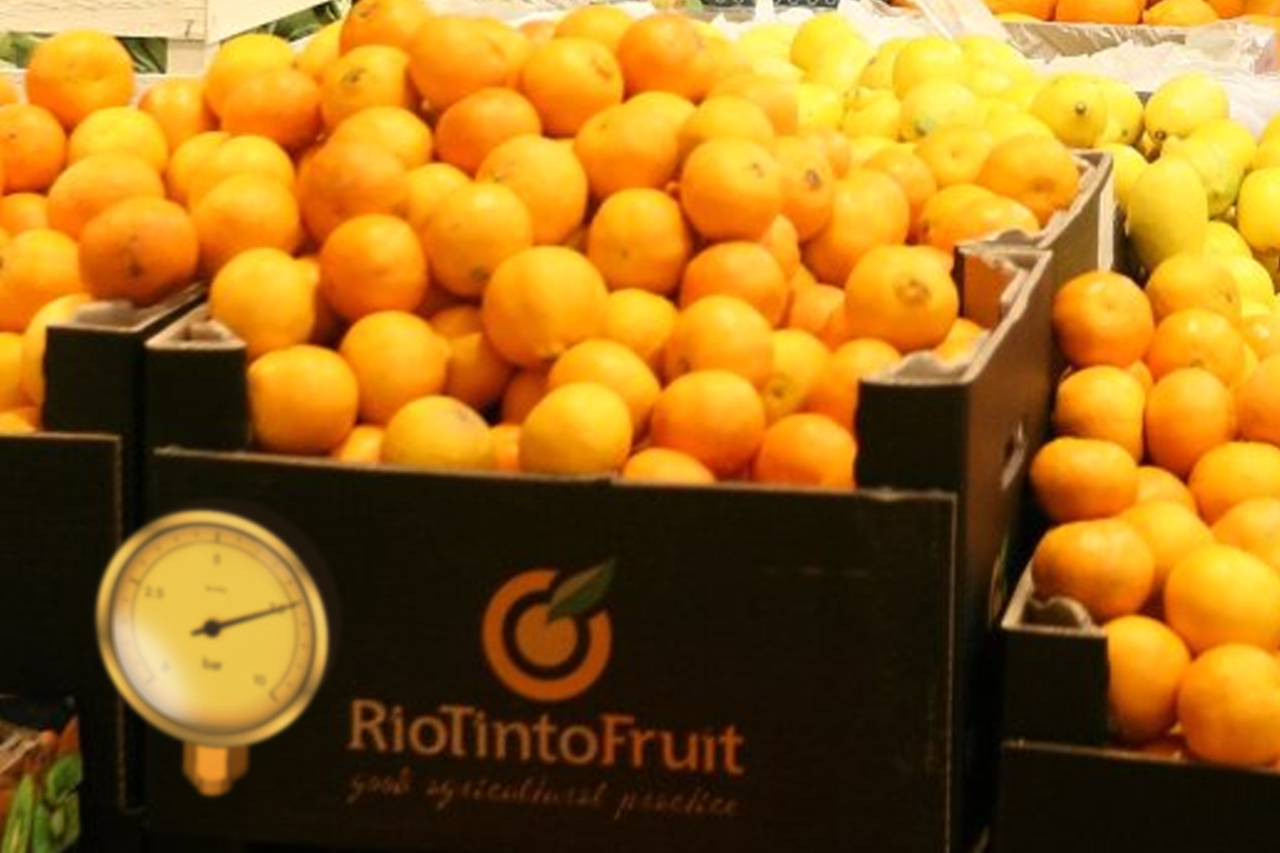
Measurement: 7.5 bar
